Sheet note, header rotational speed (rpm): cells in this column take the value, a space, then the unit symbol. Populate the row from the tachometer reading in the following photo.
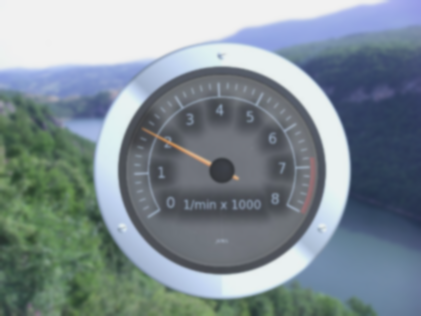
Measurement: 2000 rpm
